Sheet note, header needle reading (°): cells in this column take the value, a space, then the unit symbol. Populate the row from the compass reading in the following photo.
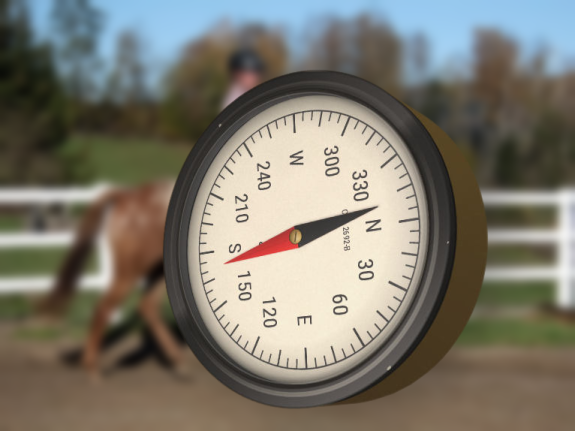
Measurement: 170 °
